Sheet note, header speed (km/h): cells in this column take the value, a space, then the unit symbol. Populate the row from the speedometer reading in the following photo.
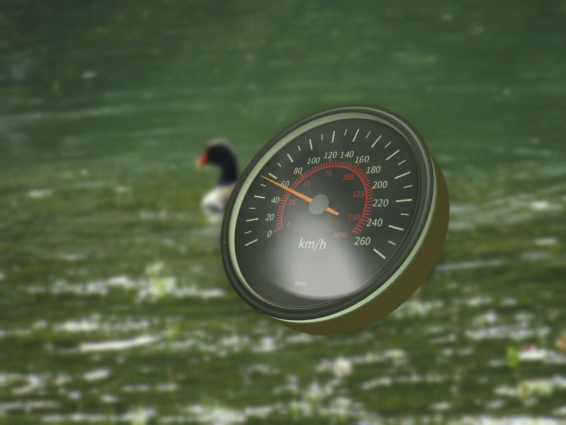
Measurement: 55 km/h
